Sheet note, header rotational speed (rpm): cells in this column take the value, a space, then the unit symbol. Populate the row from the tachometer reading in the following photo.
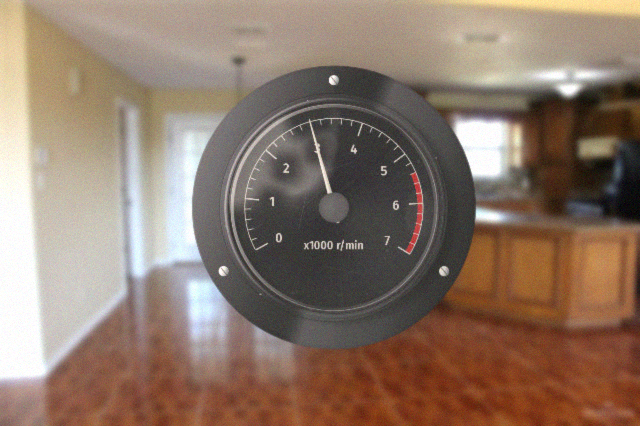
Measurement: 3000 rpm
